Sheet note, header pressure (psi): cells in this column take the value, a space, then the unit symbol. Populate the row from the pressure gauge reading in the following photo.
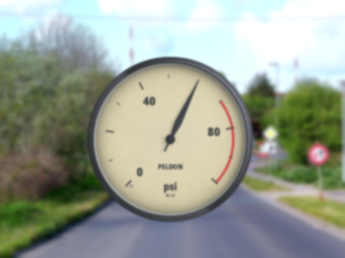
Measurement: 60 psi
